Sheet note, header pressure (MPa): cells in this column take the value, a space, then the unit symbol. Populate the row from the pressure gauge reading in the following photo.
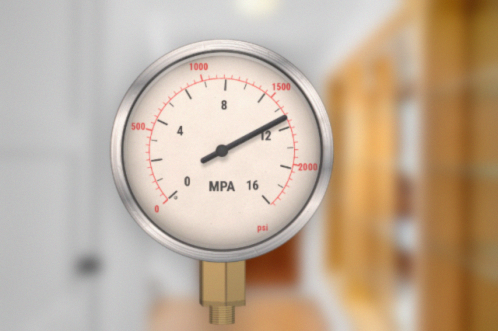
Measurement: 11.5 MPa
